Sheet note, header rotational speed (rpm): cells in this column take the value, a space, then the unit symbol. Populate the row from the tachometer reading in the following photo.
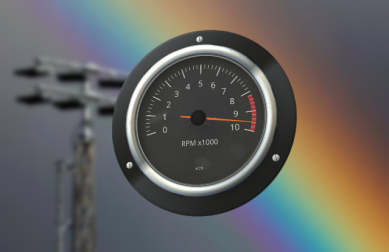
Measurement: 9600 rpm
